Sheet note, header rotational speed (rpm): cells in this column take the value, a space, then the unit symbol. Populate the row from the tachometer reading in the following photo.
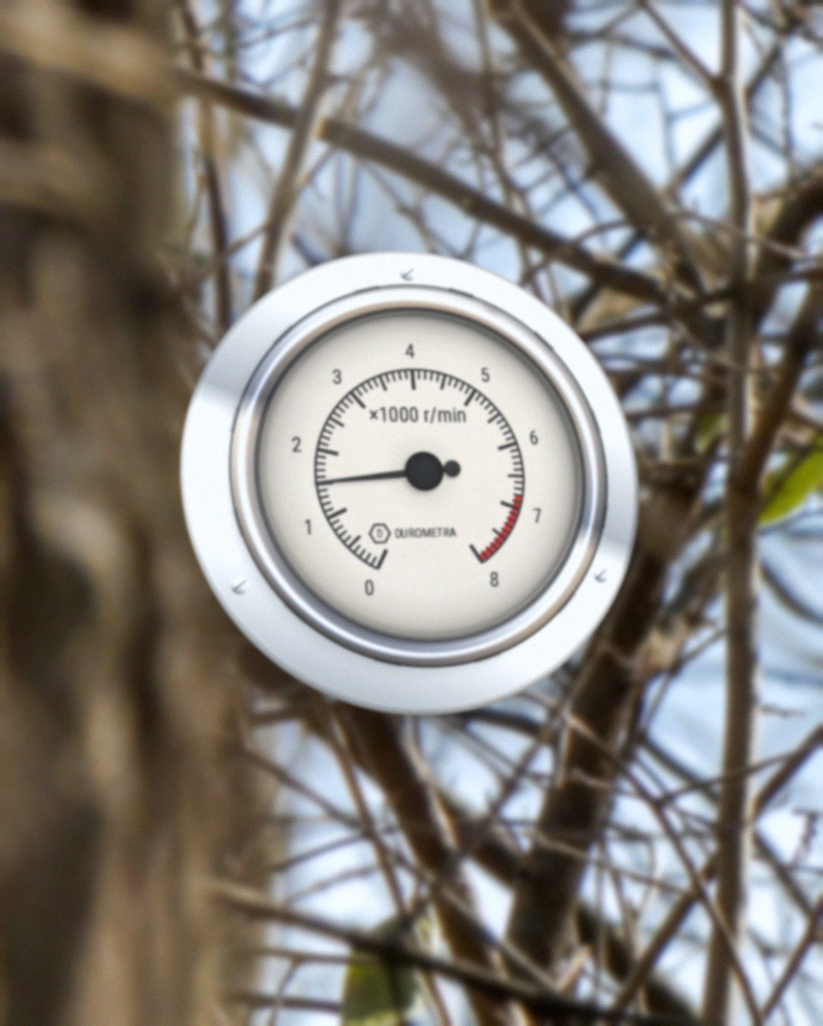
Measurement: 1500 rpm
